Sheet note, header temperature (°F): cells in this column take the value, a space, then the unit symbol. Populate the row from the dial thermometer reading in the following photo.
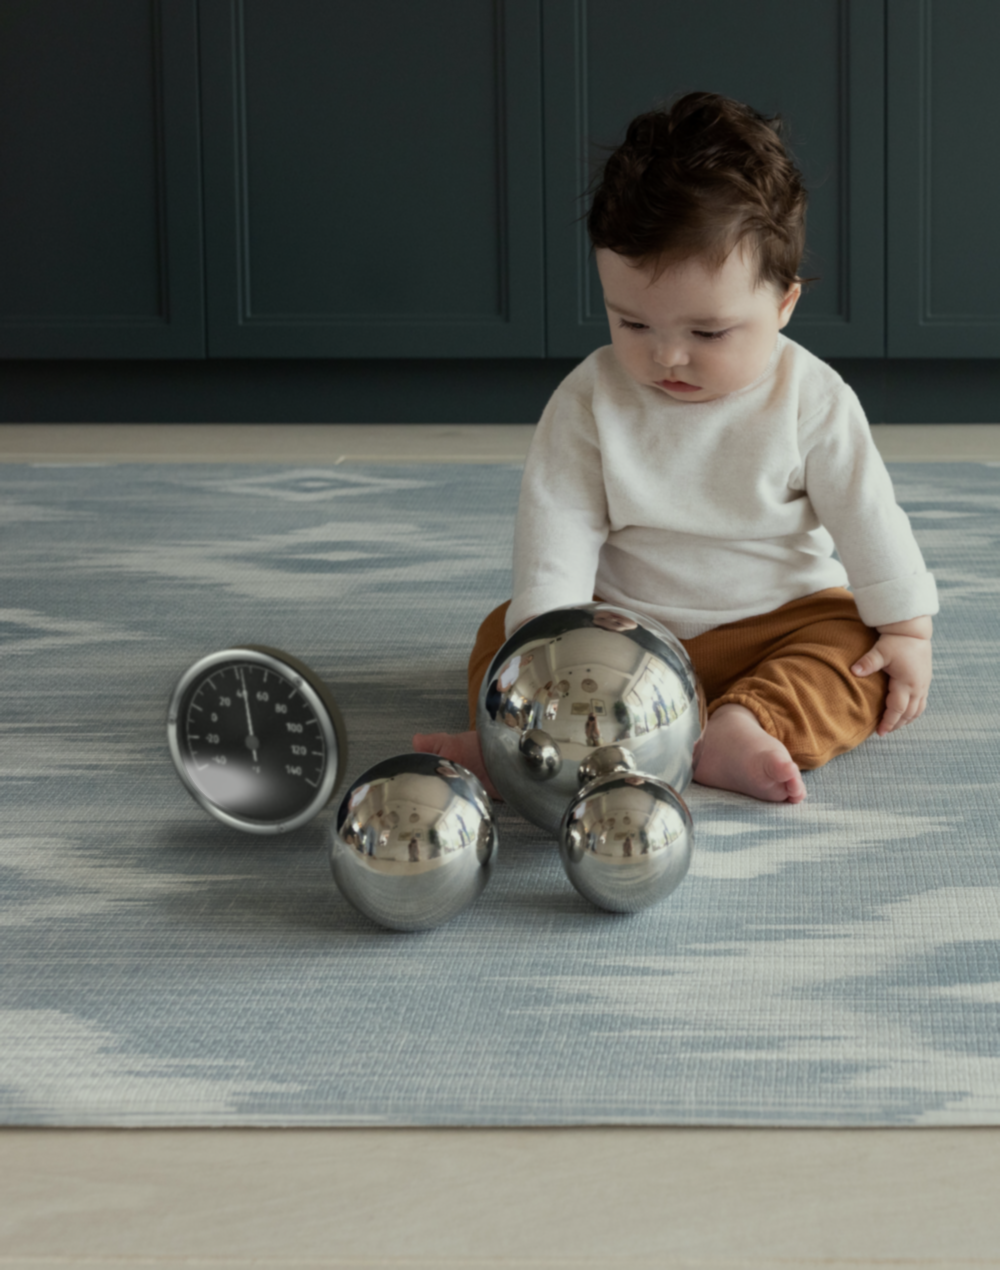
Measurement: 45 °F
